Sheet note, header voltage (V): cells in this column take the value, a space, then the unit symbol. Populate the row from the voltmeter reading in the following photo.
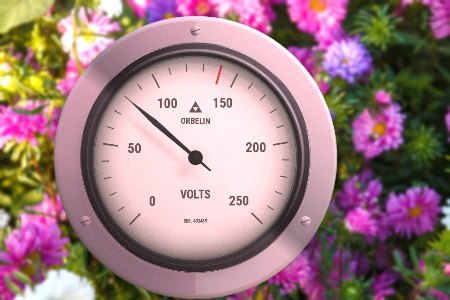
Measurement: 80 V
